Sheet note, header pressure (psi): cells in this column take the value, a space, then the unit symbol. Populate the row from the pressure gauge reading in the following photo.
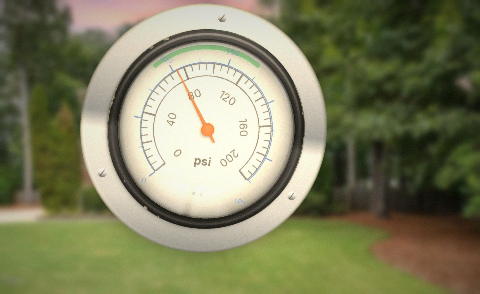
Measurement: 75 psi
